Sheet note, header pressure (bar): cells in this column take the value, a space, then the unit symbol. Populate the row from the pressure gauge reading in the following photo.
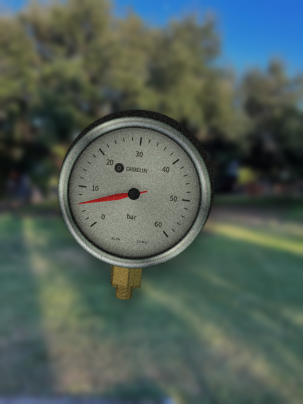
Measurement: 6 bar
